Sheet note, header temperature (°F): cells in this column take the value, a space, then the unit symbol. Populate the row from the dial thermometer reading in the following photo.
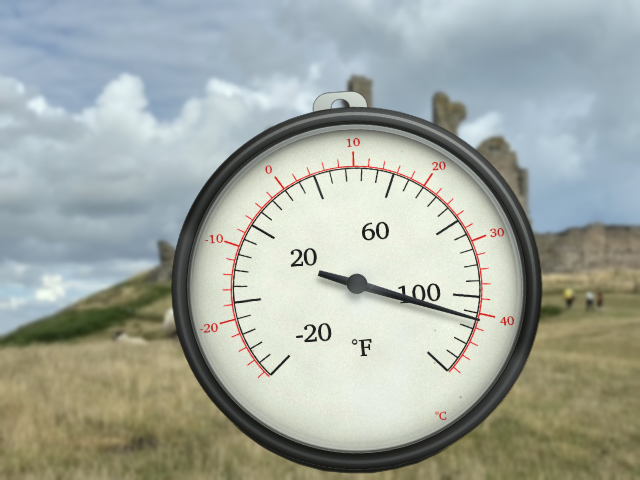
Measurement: 106 °F
